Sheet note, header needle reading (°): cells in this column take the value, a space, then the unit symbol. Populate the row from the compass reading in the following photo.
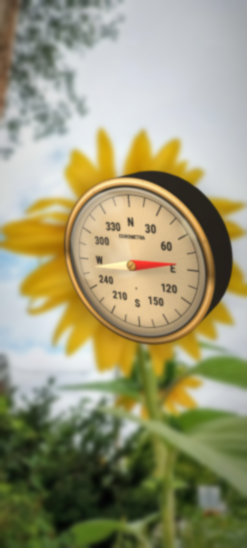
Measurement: 82.5 °
